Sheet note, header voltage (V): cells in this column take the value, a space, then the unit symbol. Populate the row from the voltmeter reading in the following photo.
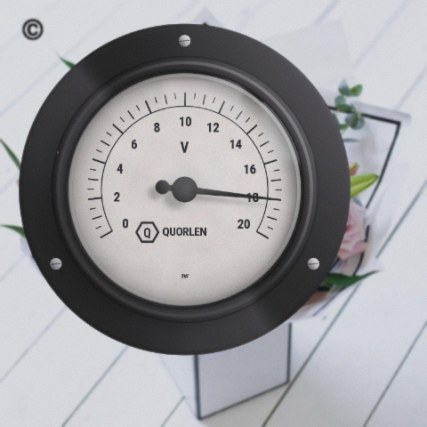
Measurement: 18 V
